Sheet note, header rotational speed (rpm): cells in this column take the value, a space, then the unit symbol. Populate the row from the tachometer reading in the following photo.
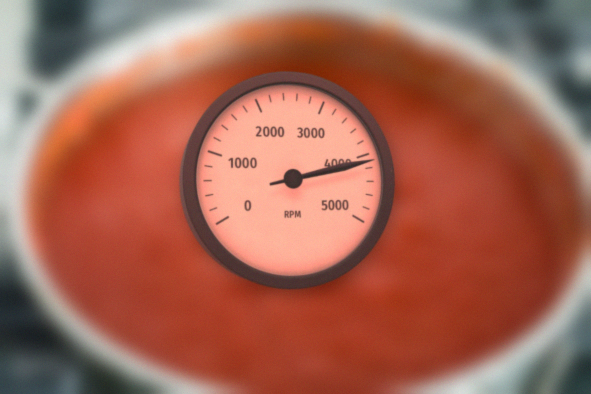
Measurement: 4100 rpm
